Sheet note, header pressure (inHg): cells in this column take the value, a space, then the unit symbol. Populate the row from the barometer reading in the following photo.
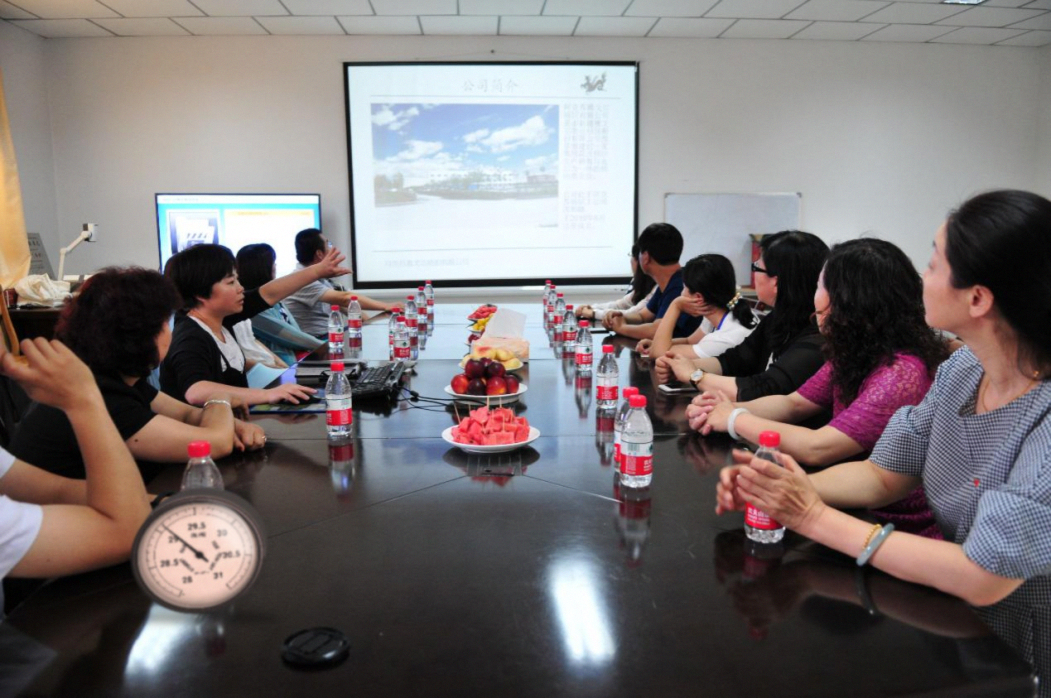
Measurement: 29.1 inHg
